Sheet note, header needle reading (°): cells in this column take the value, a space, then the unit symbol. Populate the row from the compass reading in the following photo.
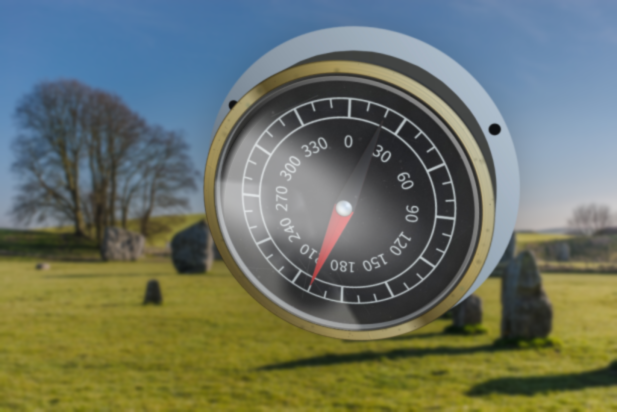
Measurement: 200 °
